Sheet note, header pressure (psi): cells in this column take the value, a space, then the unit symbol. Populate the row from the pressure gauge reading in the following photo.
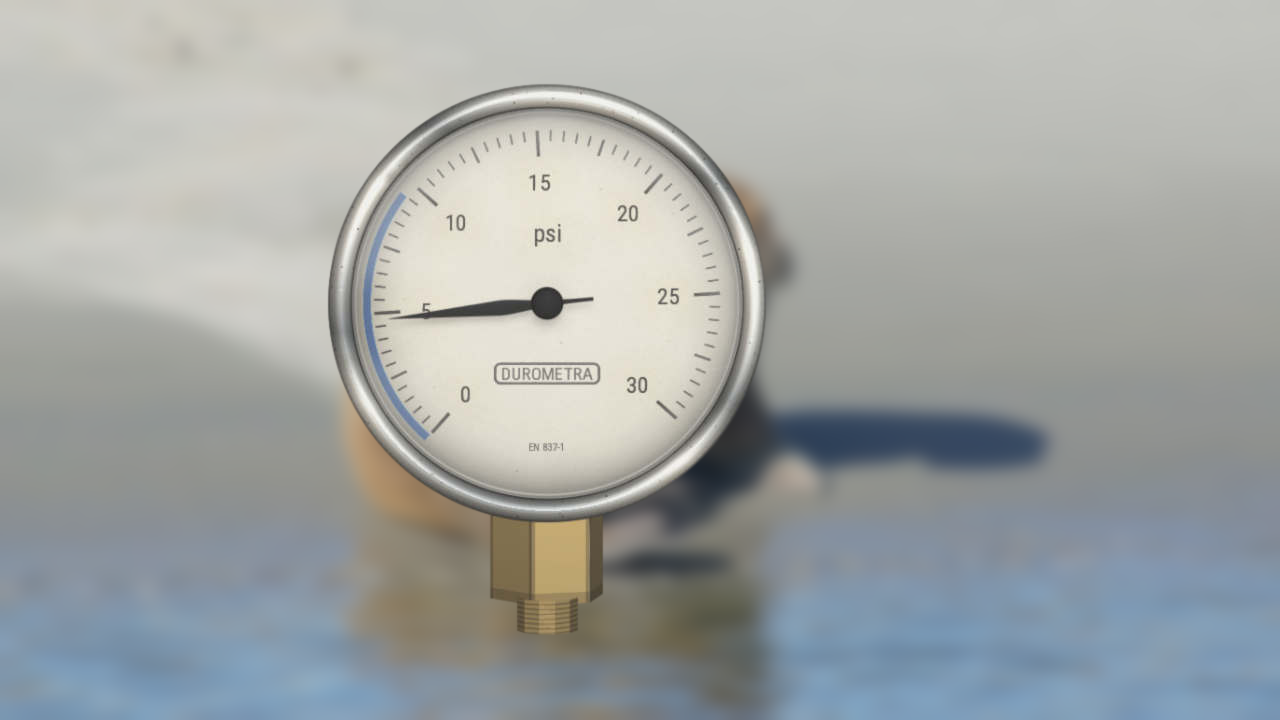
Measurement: 4.75 psi
